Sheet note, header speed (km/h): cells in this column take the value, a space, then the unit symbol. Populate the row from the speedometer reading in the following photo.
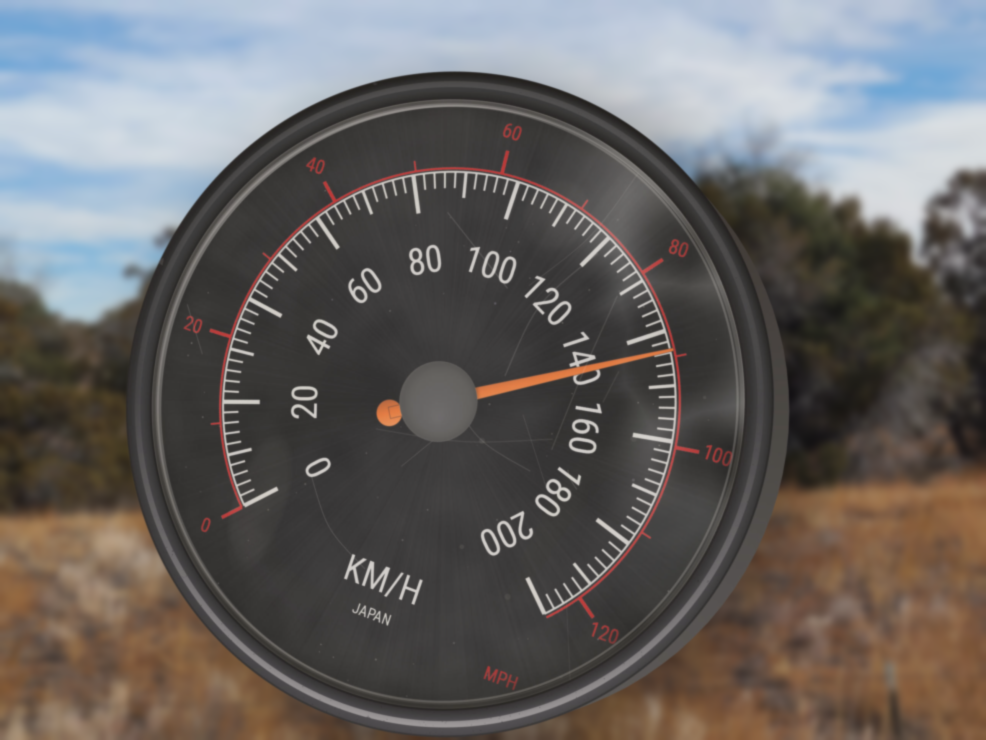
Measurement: 144 km/h
